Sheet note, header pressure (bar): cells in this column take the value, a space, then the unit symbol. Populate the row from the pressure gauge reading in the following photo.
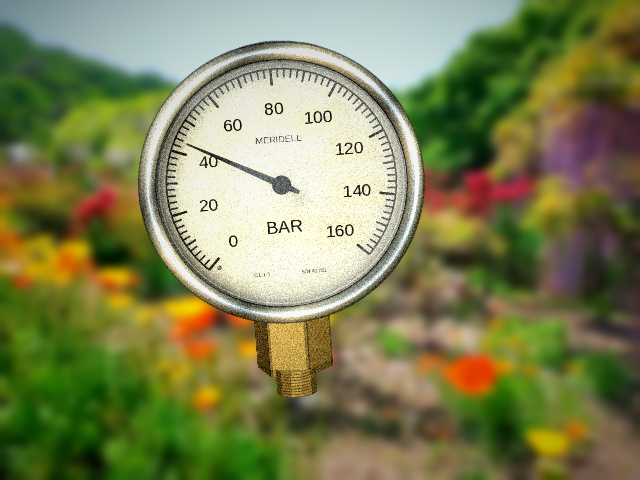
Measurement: 44 bar
